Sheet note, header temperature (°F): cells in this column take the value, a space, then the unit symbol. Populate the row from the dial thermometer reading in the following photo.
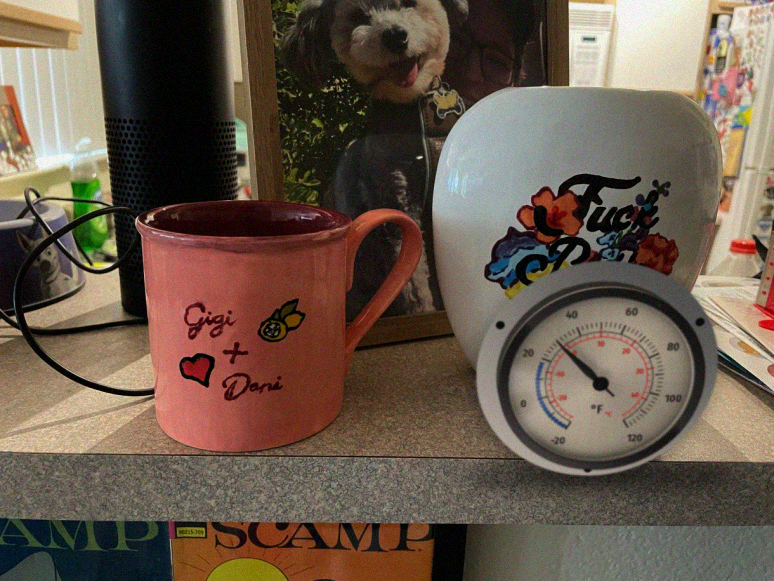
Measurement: 30 °F
